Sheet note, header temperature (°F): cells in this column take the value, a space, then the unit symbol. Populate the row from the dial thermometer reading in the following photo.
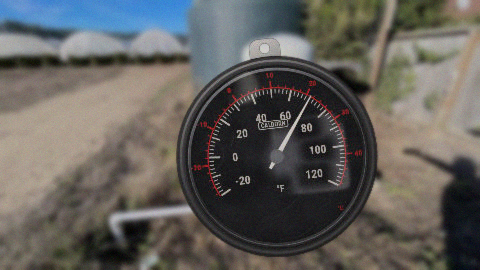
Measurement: 70 °F
